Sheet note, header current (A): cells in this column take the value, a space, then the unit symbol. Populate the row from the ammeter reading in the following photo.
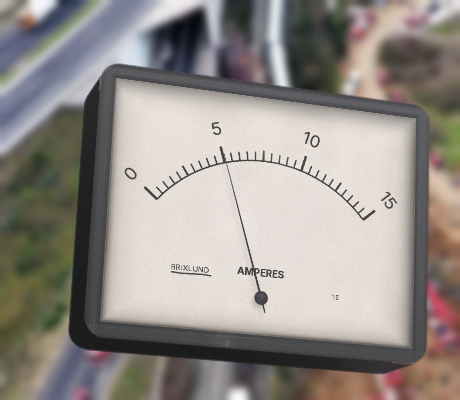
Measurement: 5 A
